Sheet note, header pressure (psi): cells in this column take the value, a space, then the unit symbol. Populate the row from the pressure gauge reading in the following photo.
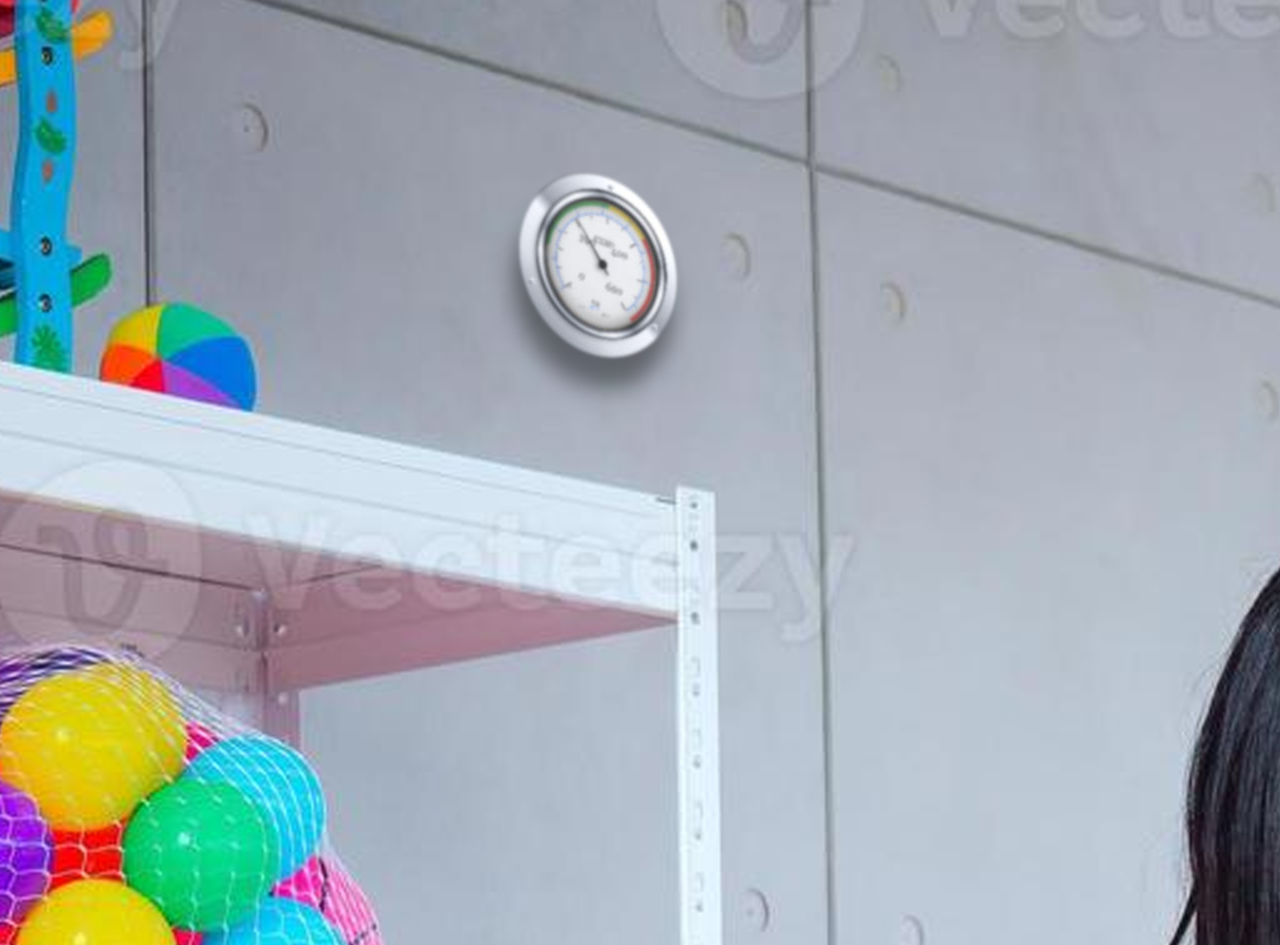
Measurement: 200 psi
